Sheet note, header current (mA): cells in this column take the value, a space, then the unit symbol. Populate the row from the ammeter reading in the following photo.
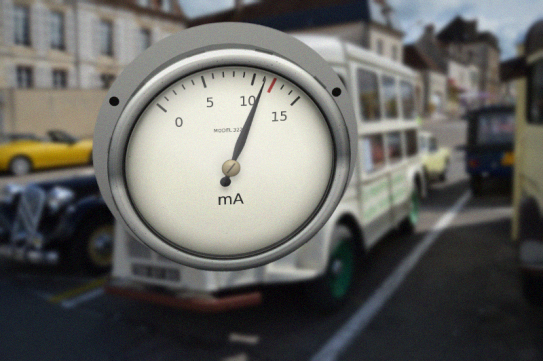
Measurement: 11 mA
